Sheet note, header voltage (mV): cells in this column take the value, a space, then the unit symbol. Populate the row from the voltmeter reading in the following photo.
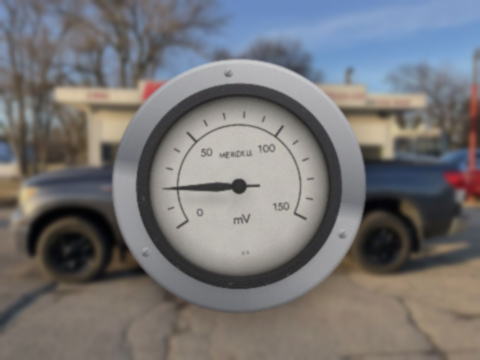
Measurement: 20 mV
